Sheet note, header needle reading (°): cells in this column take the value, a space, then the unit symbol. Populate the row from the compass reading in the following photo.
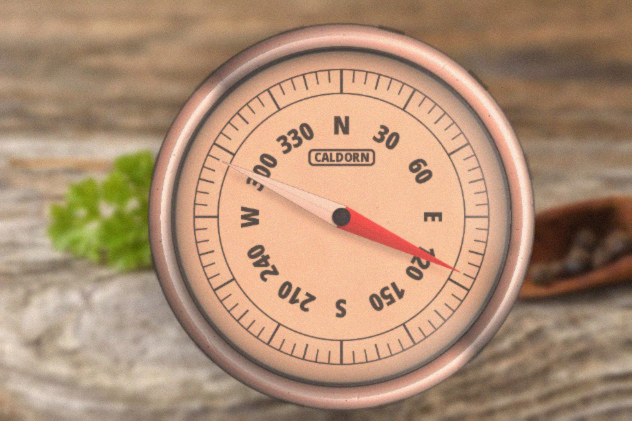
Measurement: 115 °
